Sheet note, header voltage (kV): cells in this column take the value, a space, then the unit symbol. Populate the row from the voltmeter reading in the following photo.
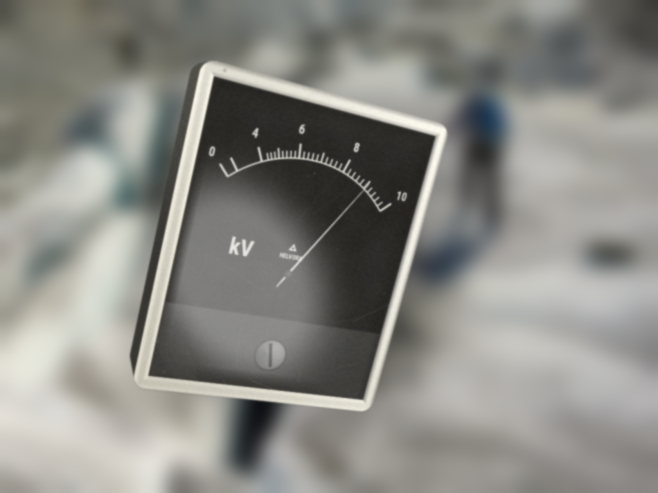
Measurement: 9 kV
